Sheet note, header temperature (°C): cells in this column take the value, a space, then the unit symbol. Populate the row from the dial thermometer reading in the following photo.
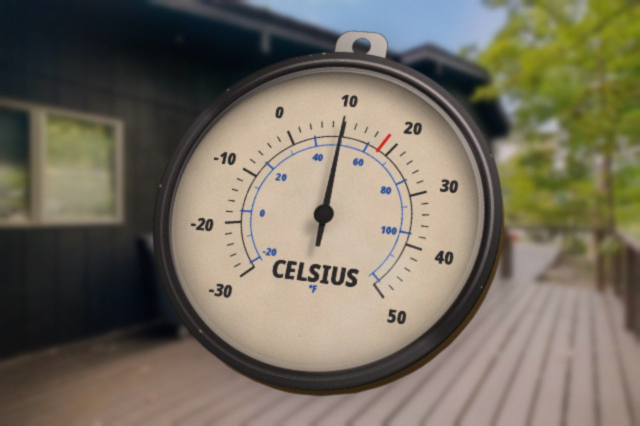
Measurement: 10 °C
